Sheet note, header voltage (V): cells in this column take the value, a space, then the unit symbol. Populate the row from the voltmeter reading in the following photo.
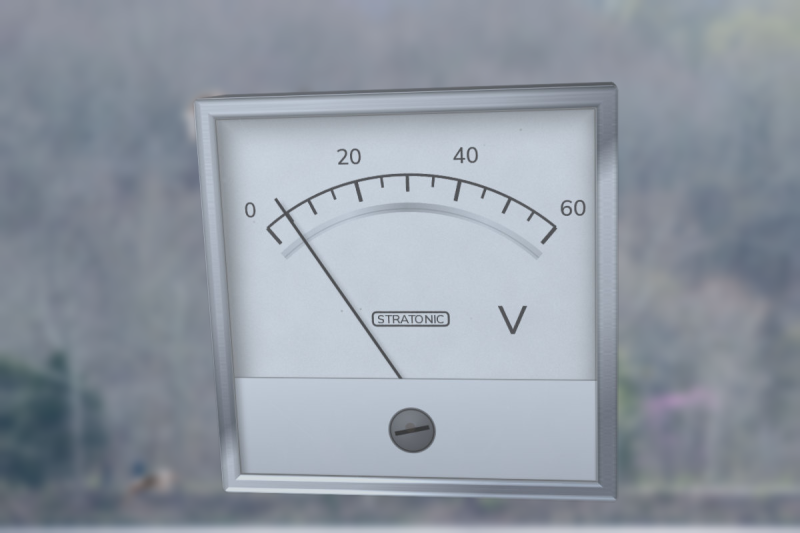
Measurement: 5 V
